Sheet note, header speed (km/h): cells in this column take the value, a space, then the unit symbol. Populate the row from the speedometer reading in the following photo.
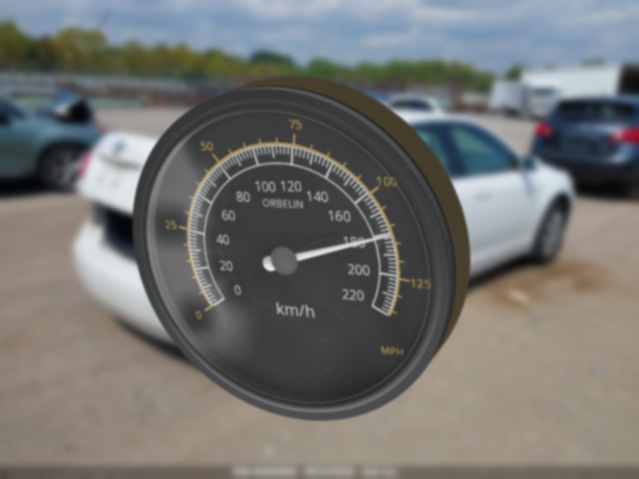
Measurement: 180 km/h
